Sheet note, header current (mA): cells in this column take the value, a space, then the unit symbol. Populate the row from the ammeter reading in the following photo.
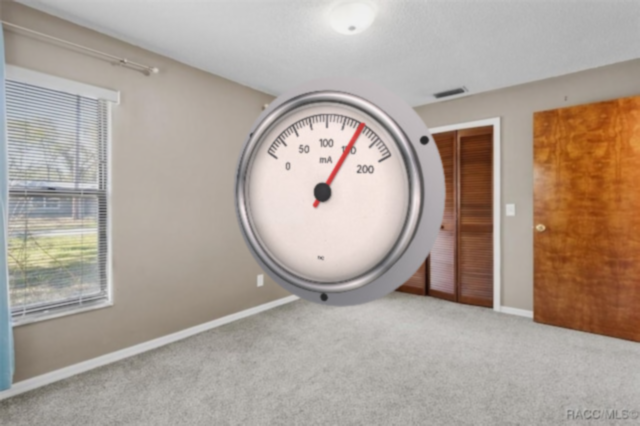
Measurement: 150 mA
